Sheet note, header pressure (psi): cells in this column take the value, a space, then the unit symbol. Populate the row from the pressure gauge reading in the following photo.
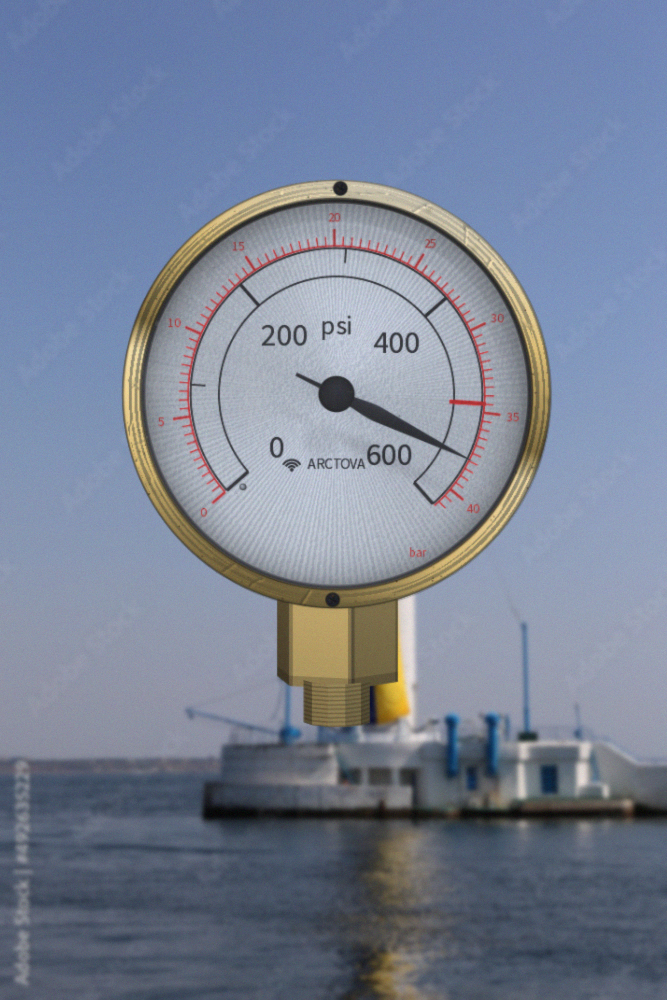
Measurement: 550 psi
